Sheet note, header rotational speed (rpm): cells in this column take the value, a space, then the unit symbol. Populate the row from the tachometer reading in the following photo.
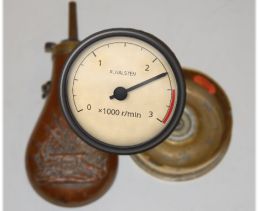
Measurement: 2250 rpm
